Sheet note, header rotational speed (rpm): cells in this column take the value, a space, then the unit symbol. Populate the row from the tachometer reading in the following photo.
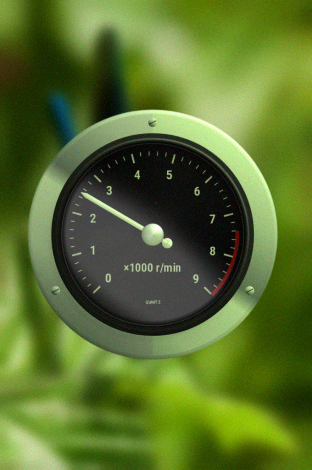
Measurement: 2500 rpm
